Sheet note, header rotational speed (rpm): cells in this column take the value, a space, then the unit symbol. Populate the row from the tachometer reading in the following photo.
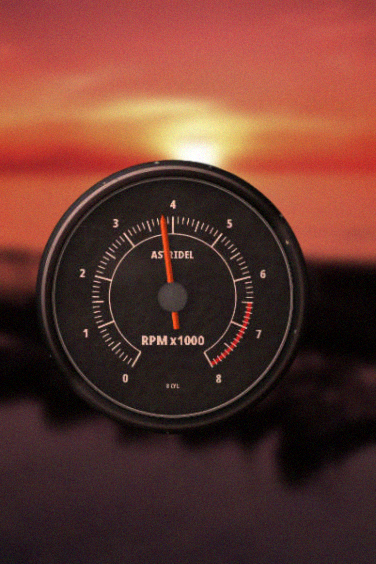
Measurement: 3800 rpm
